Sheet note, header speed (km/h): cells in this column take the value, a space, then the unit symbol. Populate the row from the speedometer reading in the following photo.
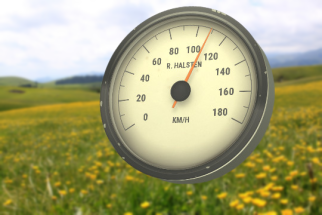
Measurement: 110 km/h
